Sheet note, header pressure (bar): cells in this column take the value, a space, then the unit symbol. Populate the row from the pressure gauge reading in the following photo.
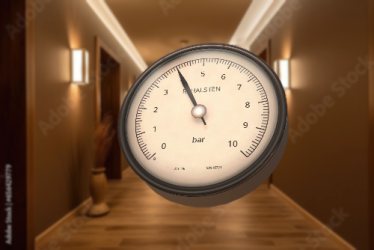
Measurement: 4 bar
